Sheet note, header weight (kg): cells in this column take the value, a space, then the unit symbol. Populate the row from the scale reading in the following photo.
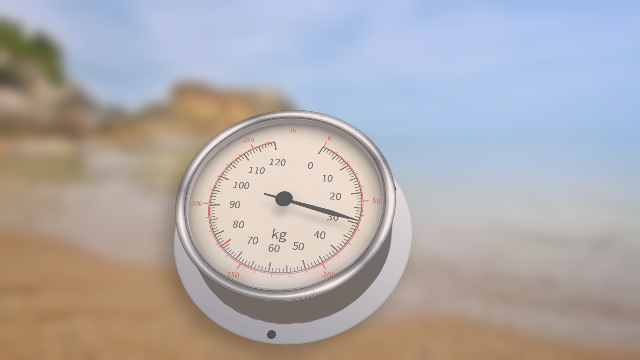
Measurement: 30 kg
